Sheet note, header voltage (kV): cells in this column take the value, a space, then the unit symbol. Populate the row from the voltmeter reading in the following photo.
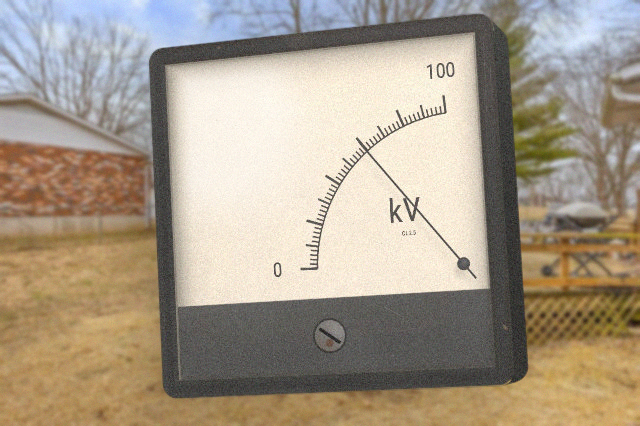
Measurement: 60 kV
